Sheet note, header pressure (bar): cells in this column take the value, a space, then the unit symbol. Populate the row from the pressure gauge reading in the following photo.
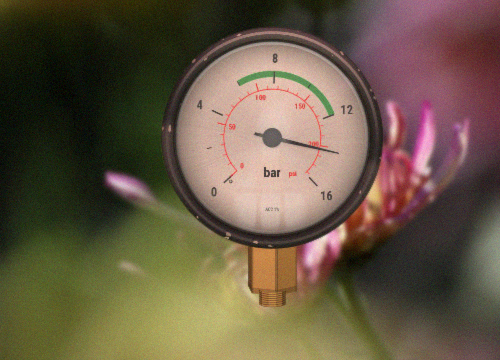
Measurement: 14 bar
